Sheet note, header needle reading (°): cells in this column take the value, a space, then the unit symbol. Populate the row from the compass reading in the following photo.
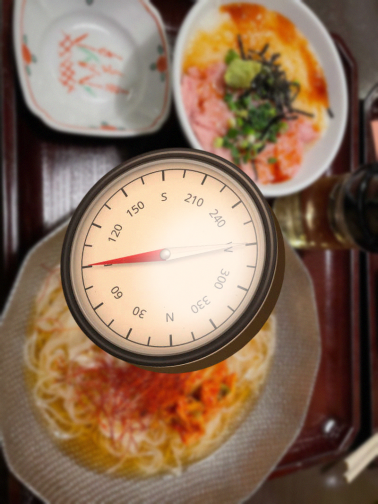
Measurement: 90 °
